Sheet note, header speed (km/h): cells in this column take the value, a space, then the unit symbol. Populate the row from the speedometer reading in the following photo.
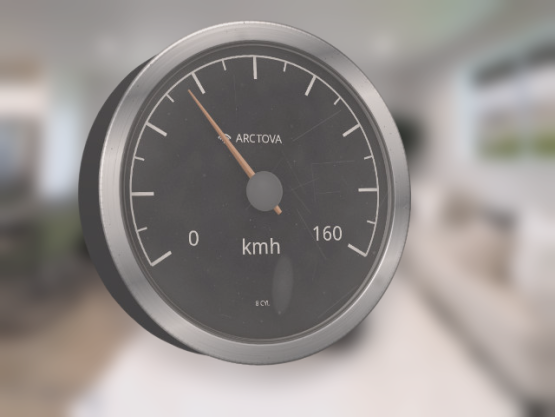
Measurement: 55 km/h
